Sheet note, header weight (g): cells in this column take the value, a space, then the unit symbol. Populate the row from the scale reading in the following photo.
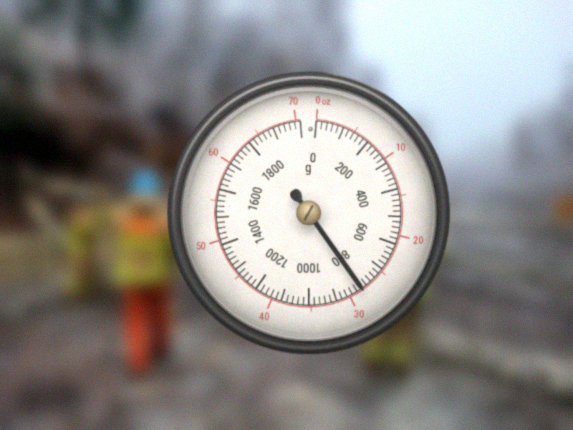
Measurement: 800 g
